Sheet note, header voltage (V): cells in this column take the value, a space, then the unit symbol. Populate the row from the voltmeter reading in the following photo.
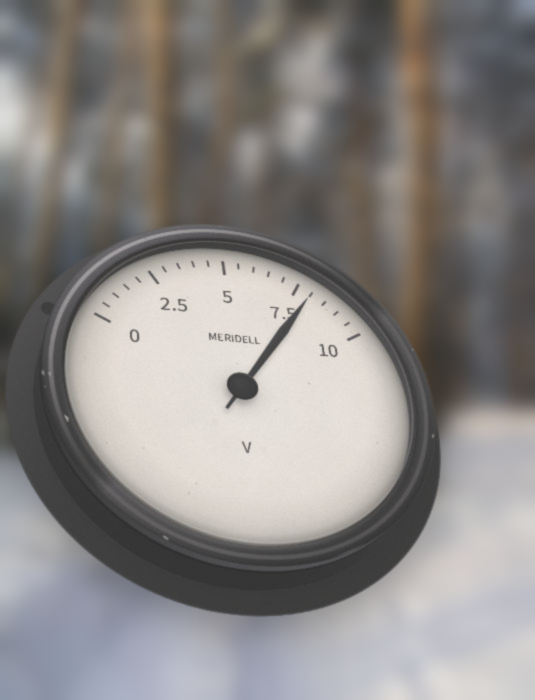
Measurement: 8 V
